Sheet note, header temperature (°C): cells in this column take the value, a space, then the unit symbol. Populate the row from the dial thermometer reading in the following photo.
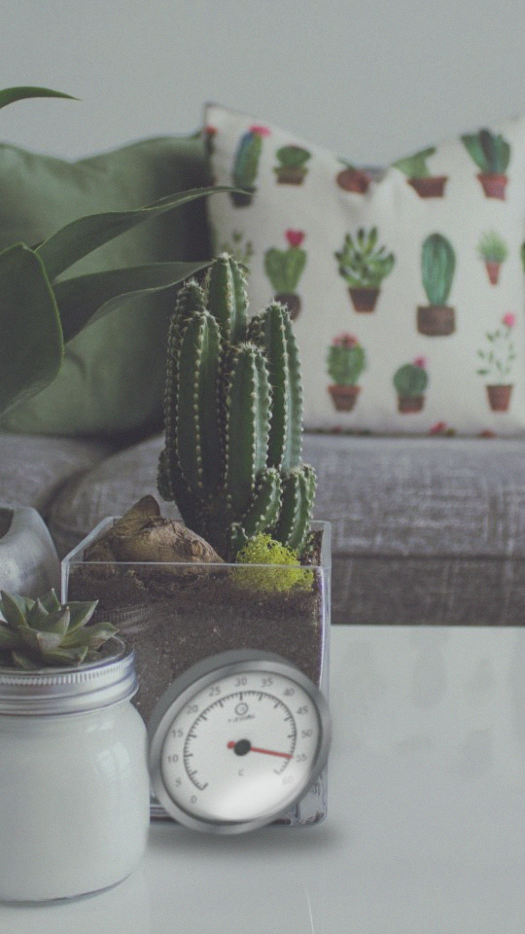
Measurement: 55 °C
